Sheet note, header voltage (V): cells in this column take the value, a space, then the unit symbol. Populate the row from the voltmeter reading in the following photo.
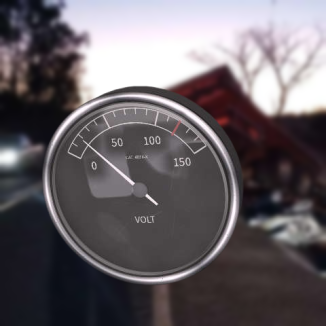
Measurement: 20 V
